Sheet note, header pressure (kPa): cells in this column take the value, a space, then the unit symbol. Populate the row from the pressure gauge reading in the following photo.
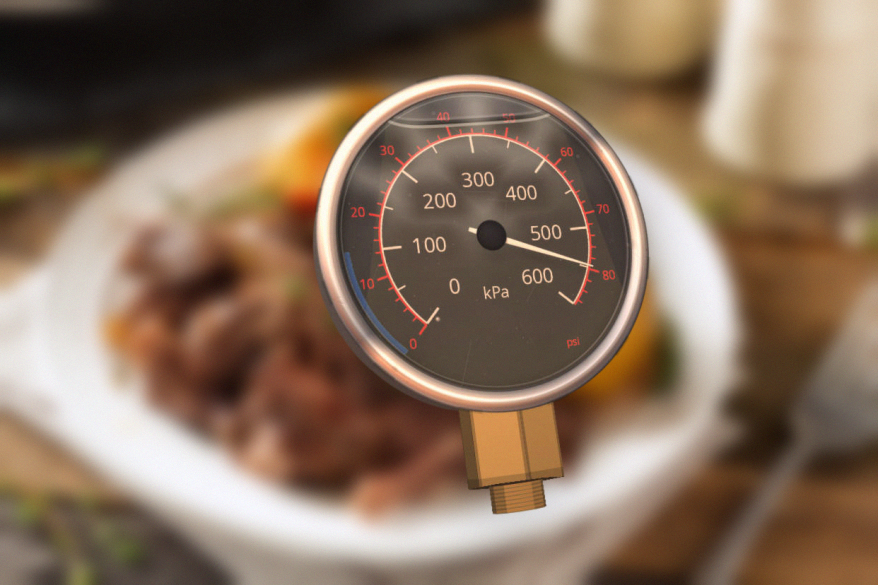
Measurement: 550 kPa
